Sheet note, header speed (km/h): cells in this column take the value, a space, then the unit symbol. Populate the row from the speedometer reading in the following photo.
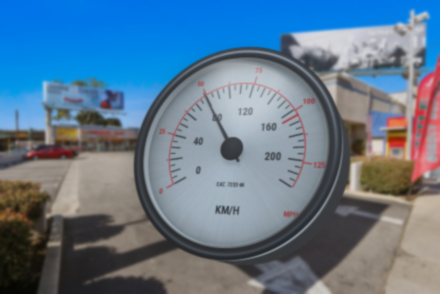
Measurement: 80 km/h
